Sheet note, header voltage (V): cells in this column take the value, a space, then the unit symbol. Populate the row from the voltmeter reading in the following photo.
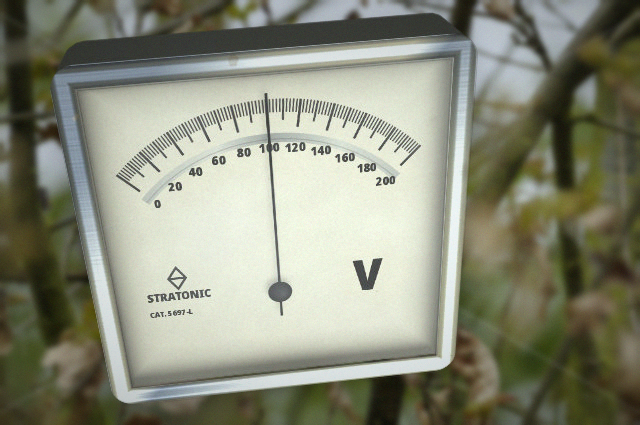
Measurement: 100 V
